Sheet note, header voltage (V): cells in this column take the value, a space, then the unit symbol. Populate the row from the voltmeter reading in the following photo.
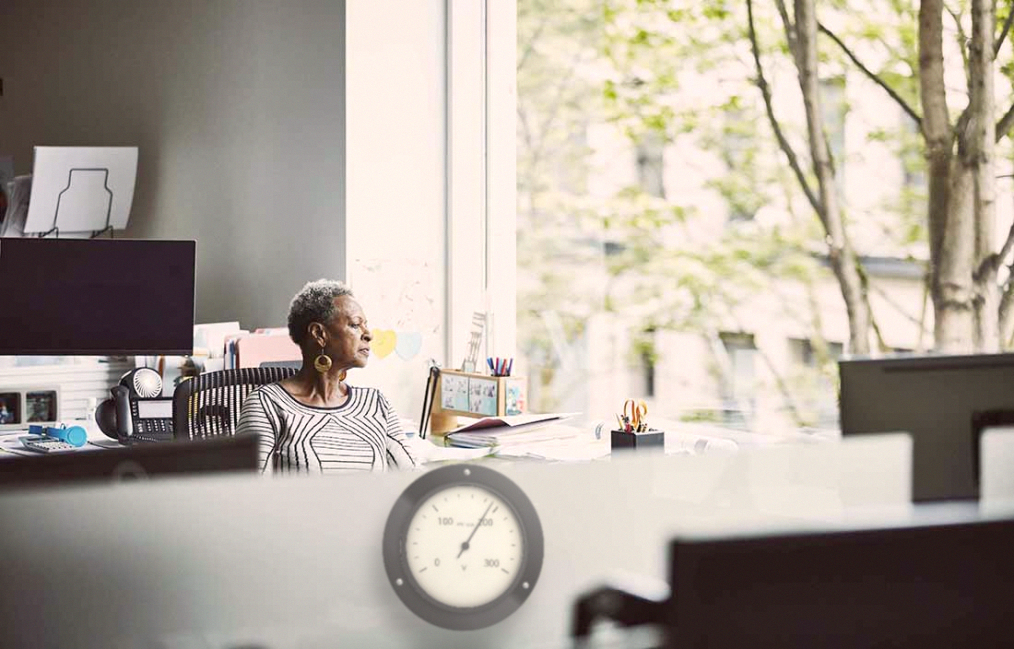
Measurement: 190 V
